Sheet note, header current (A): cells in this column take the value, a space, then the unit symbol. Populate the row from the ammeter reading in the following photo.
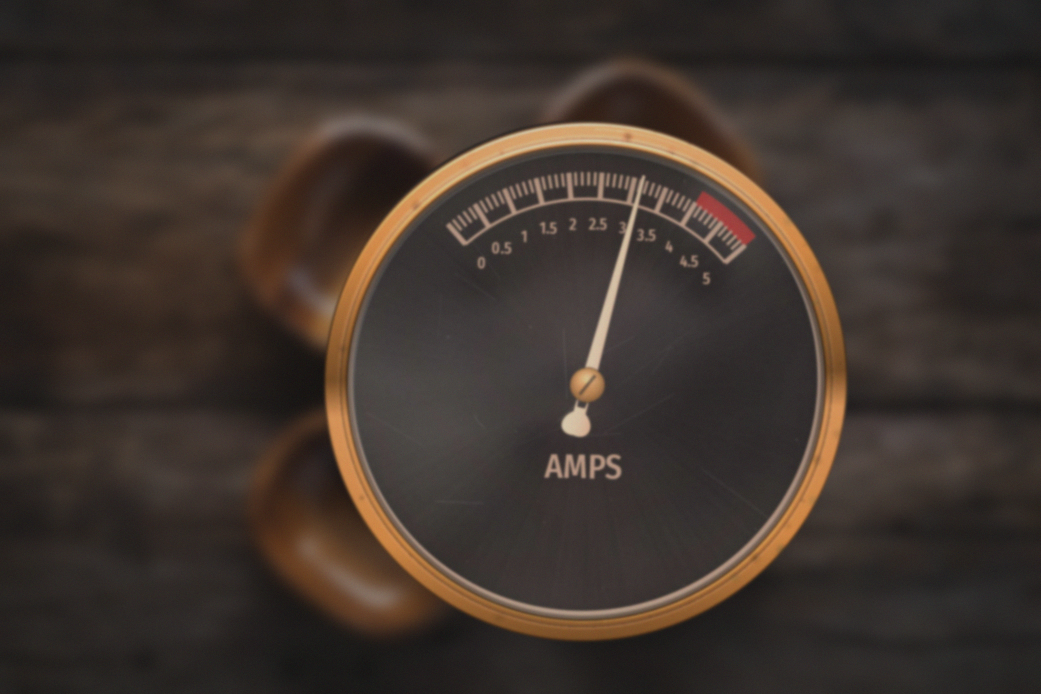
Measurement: 3.1 A
